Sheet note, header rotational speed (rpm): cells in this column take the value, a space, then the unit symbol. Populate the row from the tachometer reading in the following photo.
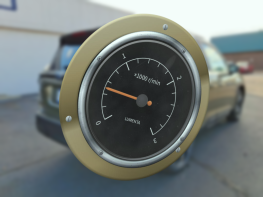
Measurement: 500 rpm
